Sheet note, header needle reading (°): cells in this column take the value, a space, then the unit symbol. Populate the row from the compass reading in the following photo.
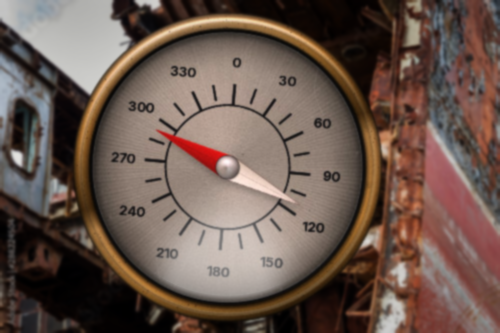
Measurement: 292.5 °
